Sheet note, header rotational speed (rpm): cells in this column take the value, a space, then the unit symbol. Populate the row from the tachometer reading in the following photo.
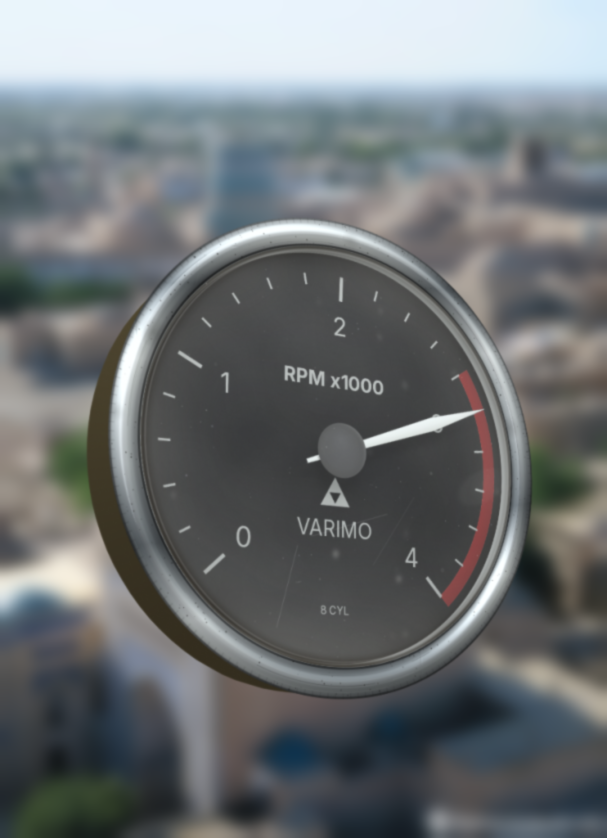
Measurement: 3000 rpm
